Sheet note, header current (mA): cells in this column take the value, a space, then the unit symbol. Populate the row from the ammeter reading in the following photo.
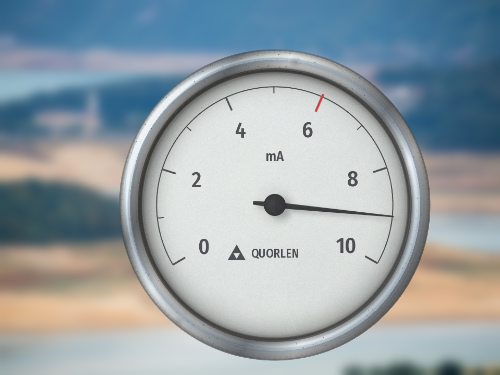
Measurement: 9 mA
